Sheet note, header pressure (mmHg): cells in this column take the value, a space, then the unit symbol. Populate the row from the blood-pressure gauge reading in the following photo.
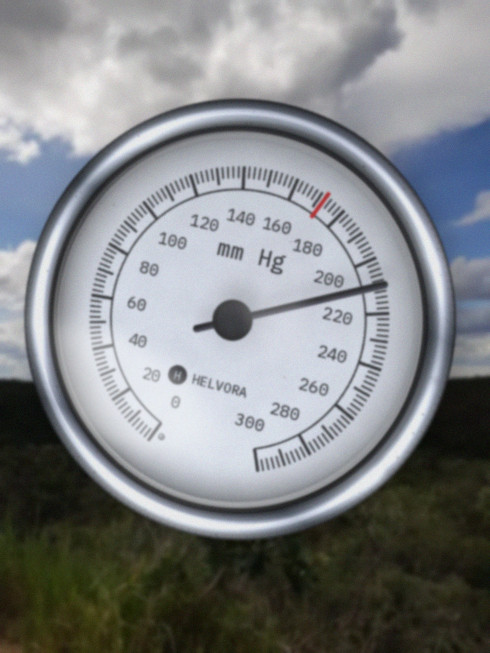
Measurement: 210 mmHg
